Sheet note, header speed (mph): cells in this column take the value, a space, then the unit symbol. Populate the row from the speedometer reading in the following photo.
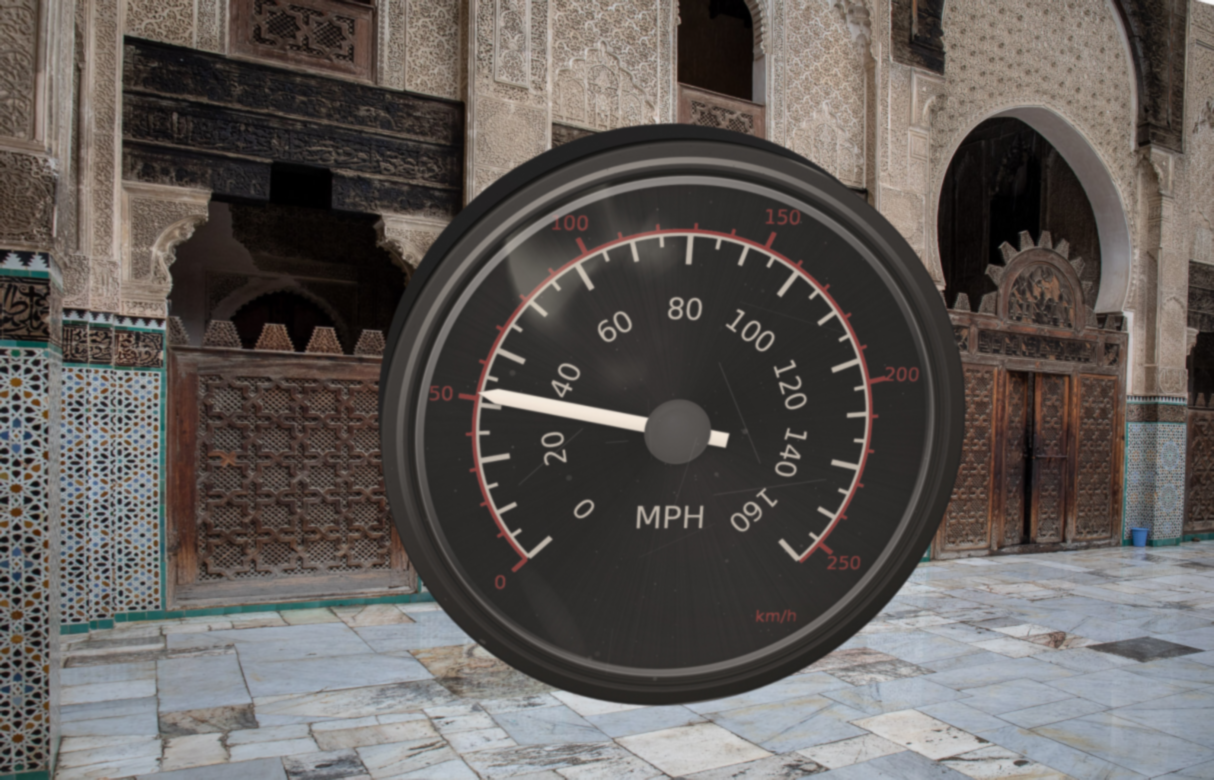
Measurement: 32.5 mph
